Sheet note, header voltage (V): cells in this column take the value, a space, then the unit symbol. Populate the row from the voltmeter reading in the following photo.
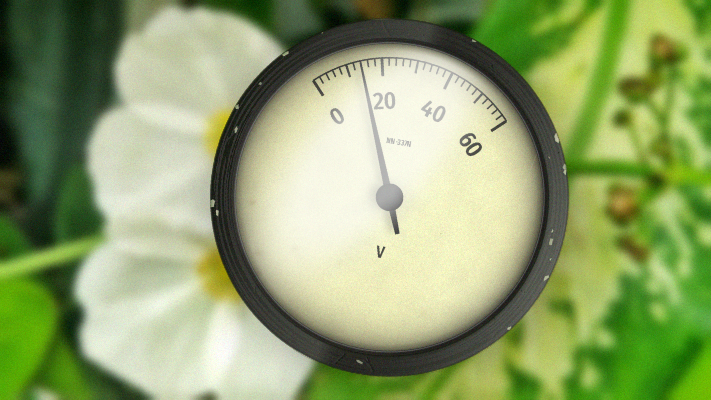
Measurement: 14 V
